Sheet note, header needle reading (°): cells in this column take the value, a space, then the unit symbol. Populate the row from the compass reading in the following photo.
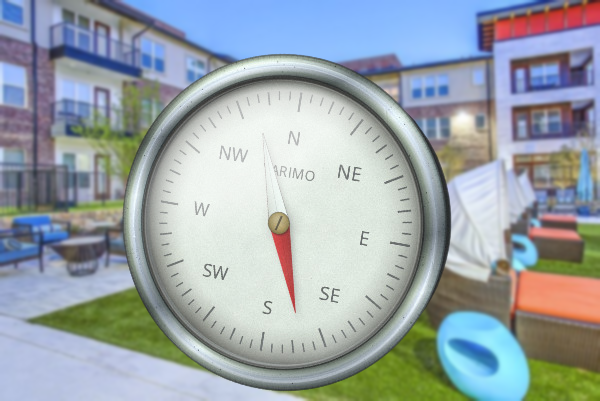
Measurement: 160 °
